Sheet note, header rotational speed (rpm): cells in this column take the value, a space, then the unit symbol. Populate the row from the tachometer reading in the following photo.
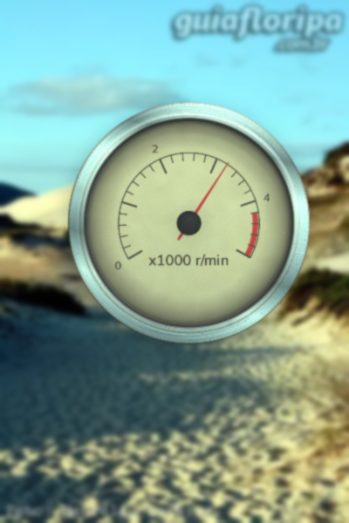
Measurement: 3200 rpm
